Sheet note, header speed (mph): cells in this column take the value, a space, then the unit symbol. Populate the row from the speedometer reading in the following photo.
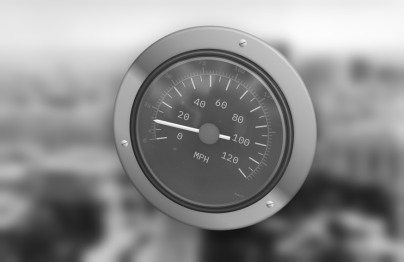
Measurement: 10 mph
